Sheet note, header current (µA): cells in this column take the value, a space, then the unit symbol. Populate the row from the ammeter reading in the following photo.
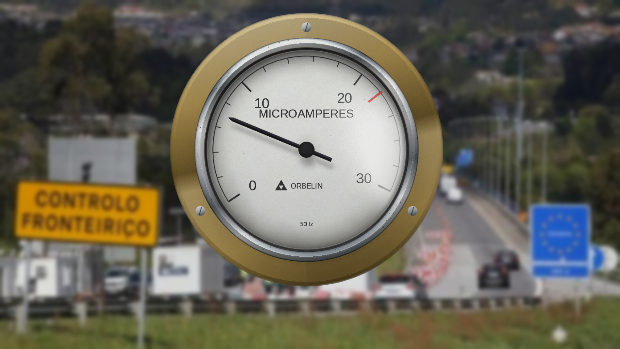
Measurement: 7 µA
